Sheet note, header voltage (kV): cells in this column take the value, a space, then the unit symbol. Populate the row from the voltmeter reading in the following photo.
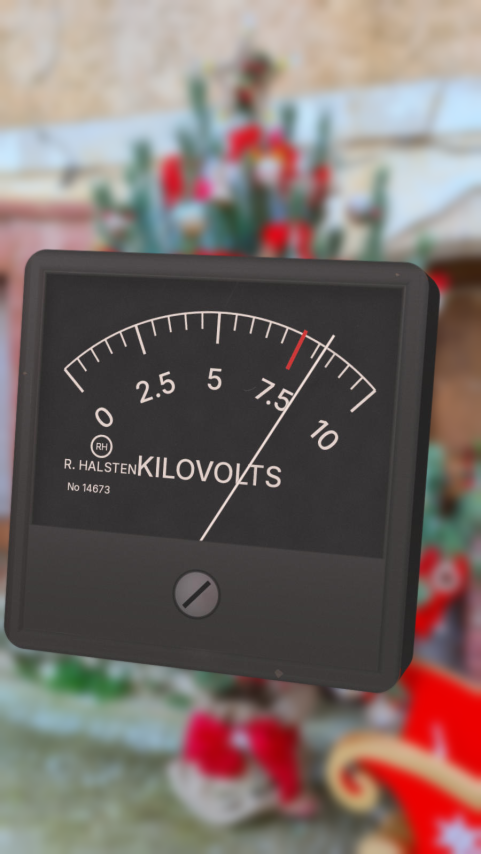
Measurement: 8.25 kV
